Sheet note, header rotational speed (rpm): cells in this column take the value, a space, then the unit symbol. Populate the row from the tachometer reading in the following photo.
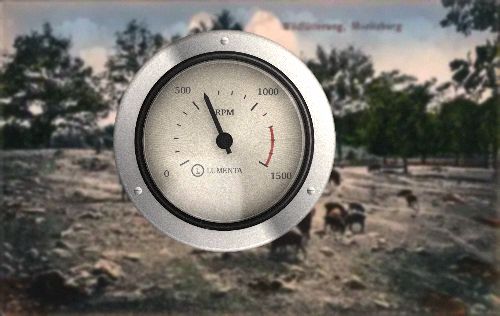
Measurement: 600 rpm
